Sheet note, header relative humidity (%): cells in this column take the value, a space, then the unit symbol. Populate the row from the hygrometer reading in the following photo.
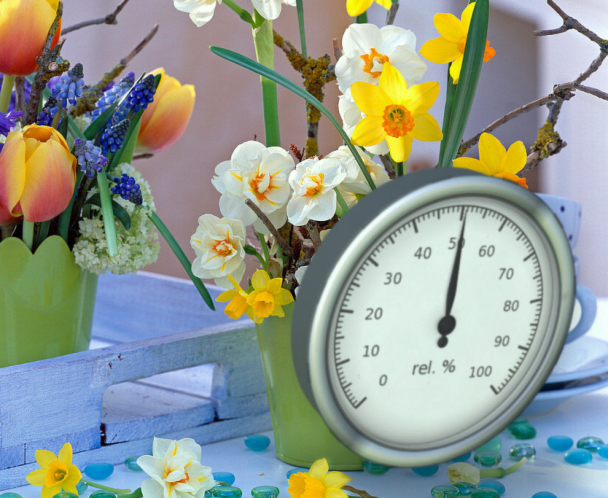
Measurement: 50 %
